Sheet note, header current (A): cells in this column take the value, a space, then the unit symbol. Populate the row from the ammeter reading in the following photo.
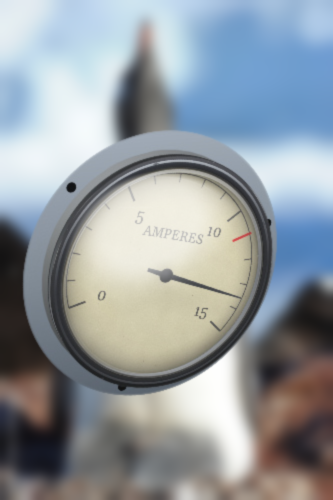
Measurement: 13.5 A
